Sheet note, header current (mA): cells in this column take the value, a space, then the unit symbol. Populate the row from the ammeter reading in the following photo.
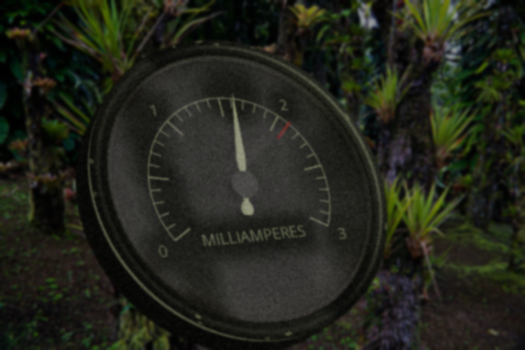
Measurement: 1.6 mA
